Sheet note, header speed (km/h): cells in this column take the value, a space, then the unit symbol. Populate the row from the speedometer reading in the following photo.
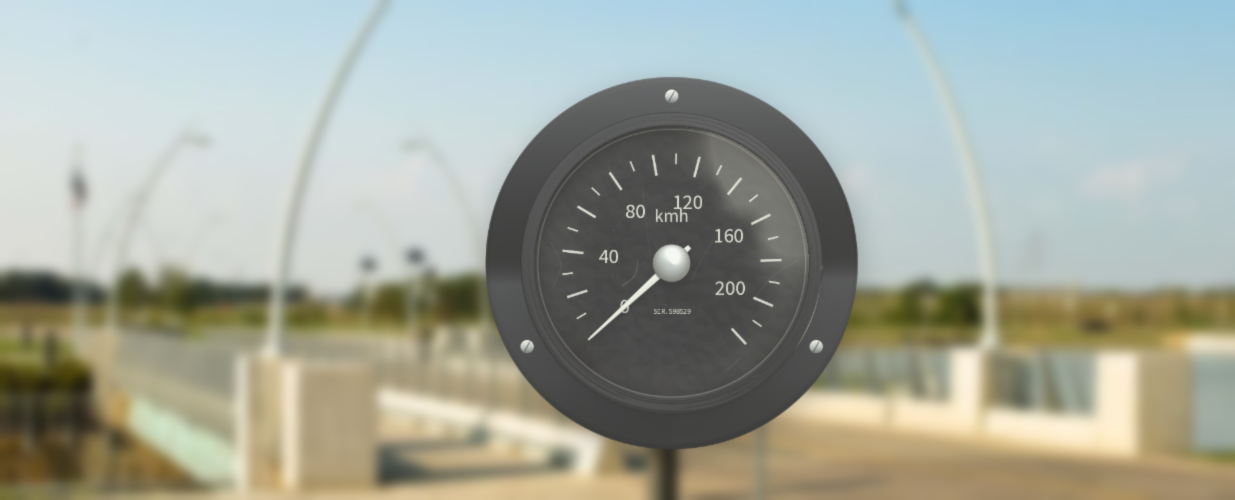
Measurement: 0 km/h
